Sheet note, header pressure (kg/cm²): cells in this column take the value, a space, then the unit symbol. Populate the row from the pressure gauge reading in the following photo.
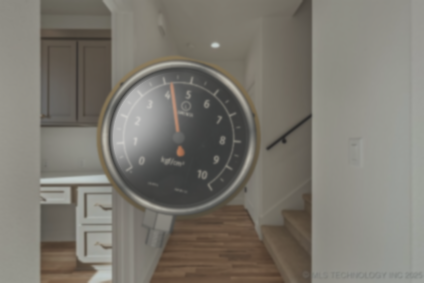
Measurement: 4.25 kg/cm²
